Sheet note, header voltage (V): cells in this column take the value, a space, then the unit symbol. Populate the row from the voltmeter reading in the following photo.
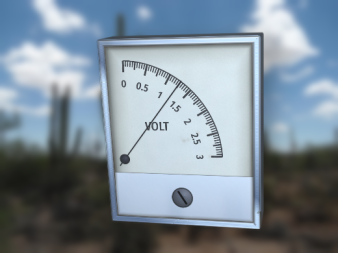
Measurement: 1.25 V
